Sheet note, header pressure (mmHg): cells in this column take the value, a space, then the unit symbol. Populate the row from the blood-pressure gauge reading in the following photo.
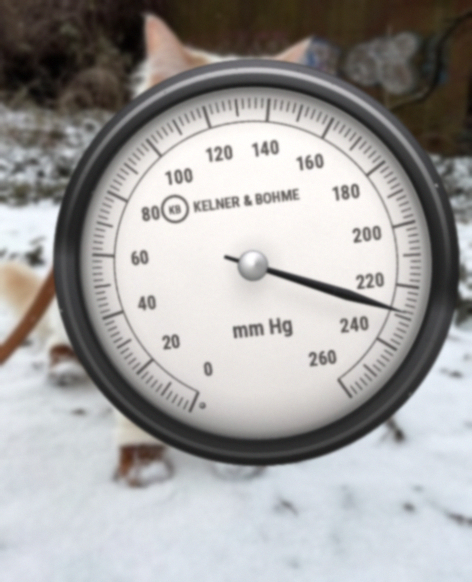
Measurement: 228 mmHg
